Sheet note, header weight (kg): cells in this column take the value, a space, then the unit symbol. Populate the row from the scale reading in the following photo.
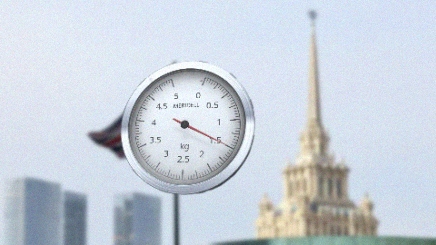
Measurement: 1.5 kg
